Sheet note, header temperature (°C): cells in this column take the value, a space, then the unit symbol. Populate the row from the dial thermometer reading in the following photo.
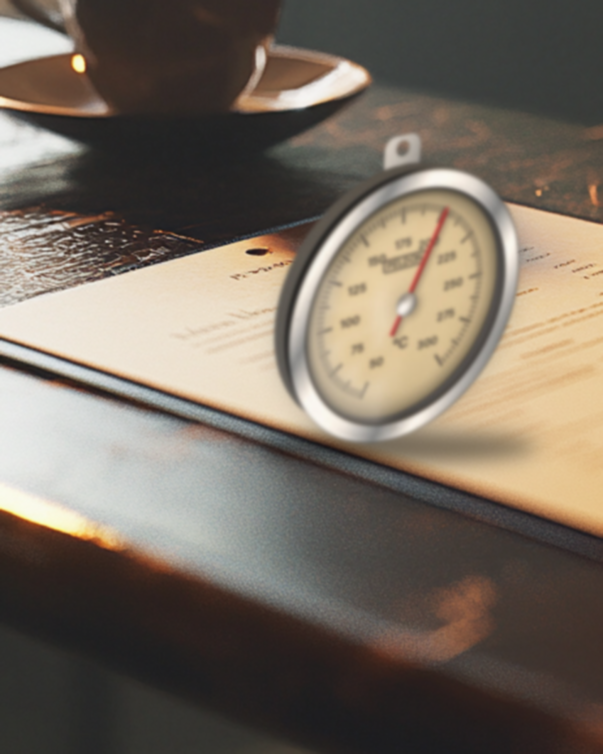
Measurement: 200 °C
